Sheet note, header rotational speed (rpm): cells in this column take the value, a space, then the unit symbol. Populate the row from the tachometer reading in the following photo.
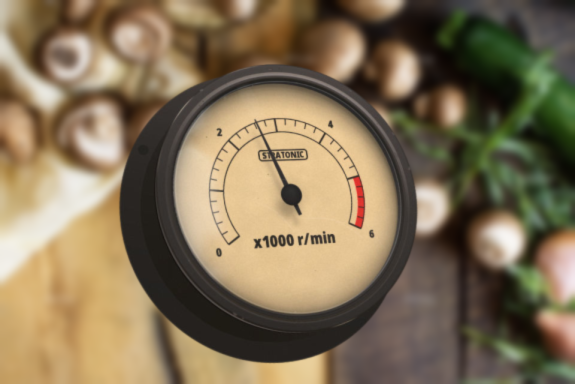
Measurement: 2600 rpm
